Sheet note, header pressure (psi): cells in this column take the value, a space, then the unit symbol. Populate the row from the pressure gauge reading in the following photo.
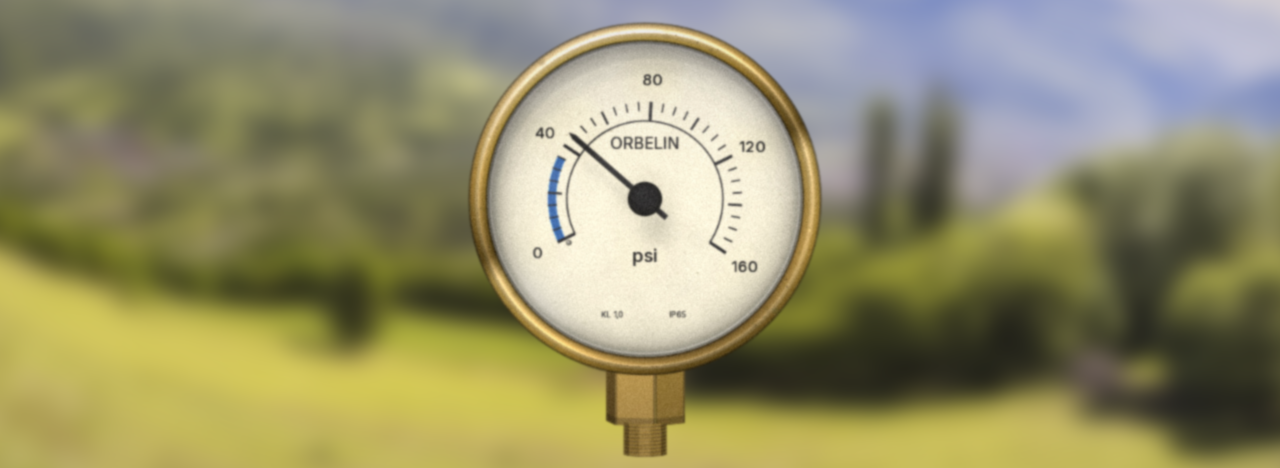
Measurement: 45 psi
